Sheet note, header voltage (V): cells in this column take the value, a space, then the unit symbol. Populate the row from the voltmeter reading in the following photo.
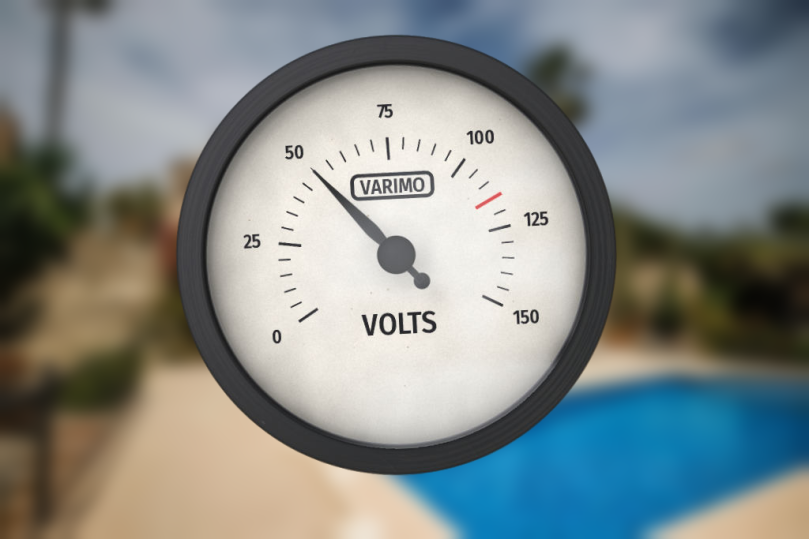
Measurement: 50 V
